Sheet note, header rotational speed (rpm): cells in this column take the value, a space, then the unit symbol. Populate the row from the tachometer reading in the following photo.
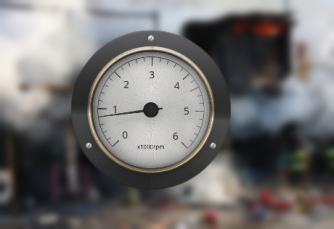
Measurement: 800 rpm
